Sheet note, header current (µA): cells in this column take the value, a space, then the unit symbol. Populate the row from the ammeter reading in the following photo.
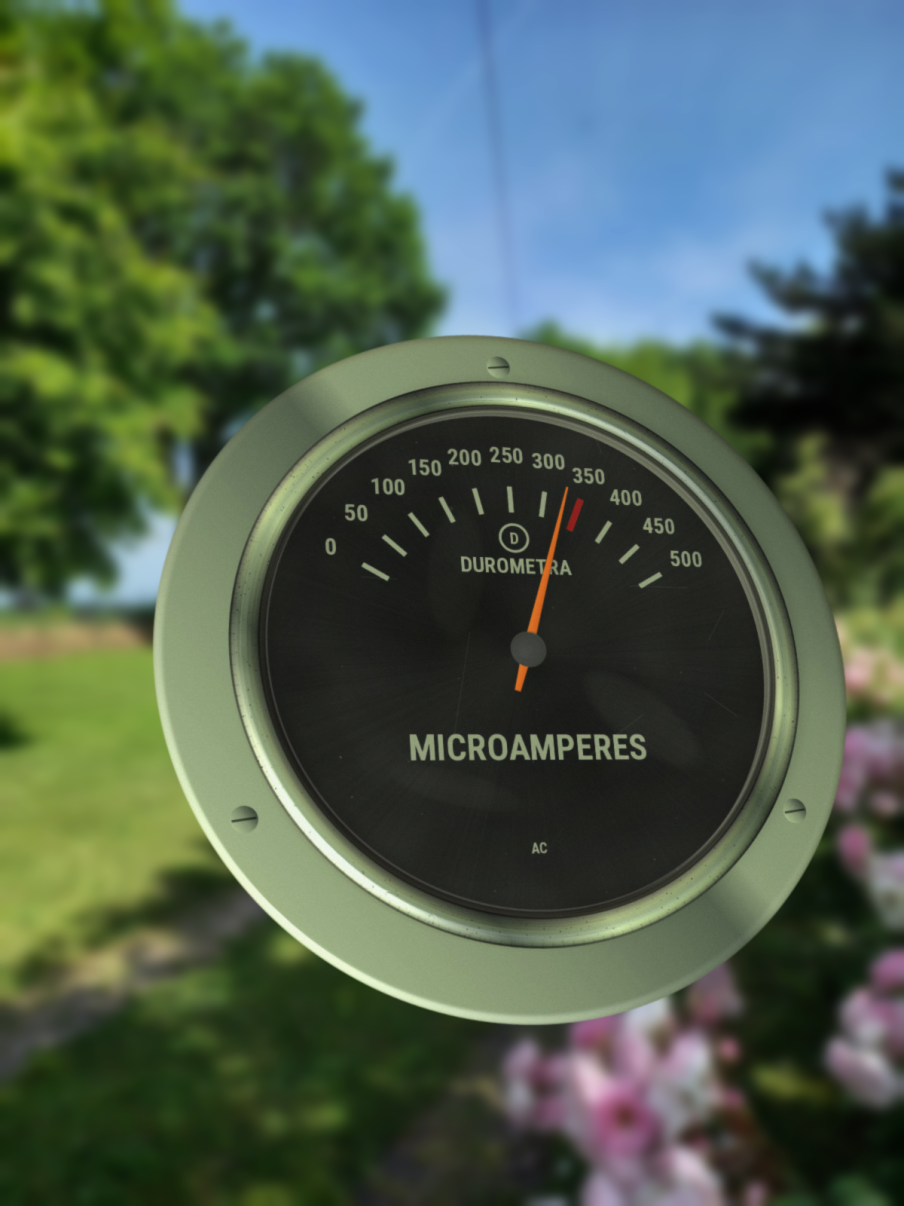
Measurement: 325 µA
